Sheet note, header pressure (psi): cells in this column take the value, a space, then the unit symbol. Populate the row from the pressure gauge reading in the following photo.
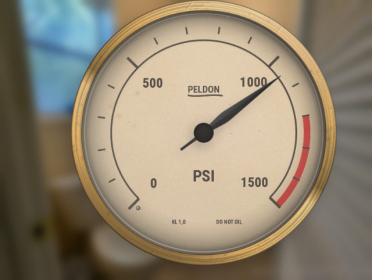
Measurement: 1050 psi
